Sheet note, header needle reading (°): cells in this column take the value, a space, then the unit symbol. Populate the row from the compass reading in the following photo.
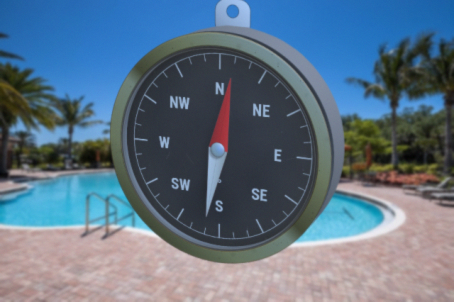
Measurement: 10 °
